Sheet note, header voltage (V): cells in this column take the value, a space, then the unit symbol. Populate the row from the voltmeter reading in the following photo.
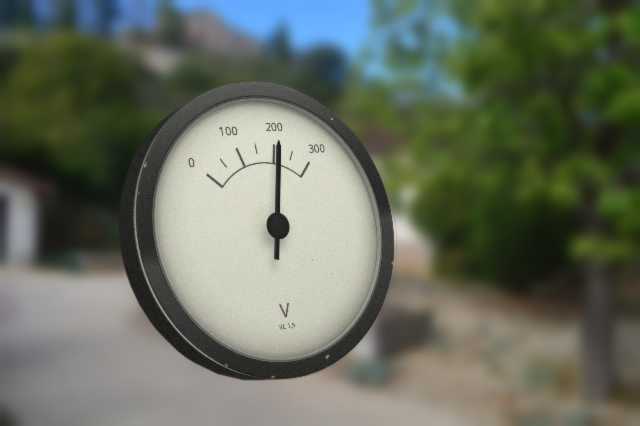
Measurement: 200 V
